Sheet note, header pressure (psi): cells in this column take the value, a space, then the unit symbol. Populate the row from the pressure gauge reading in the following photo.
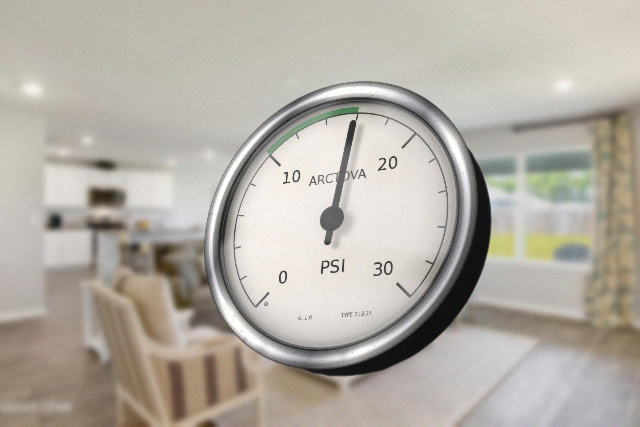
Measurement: 16 psi
